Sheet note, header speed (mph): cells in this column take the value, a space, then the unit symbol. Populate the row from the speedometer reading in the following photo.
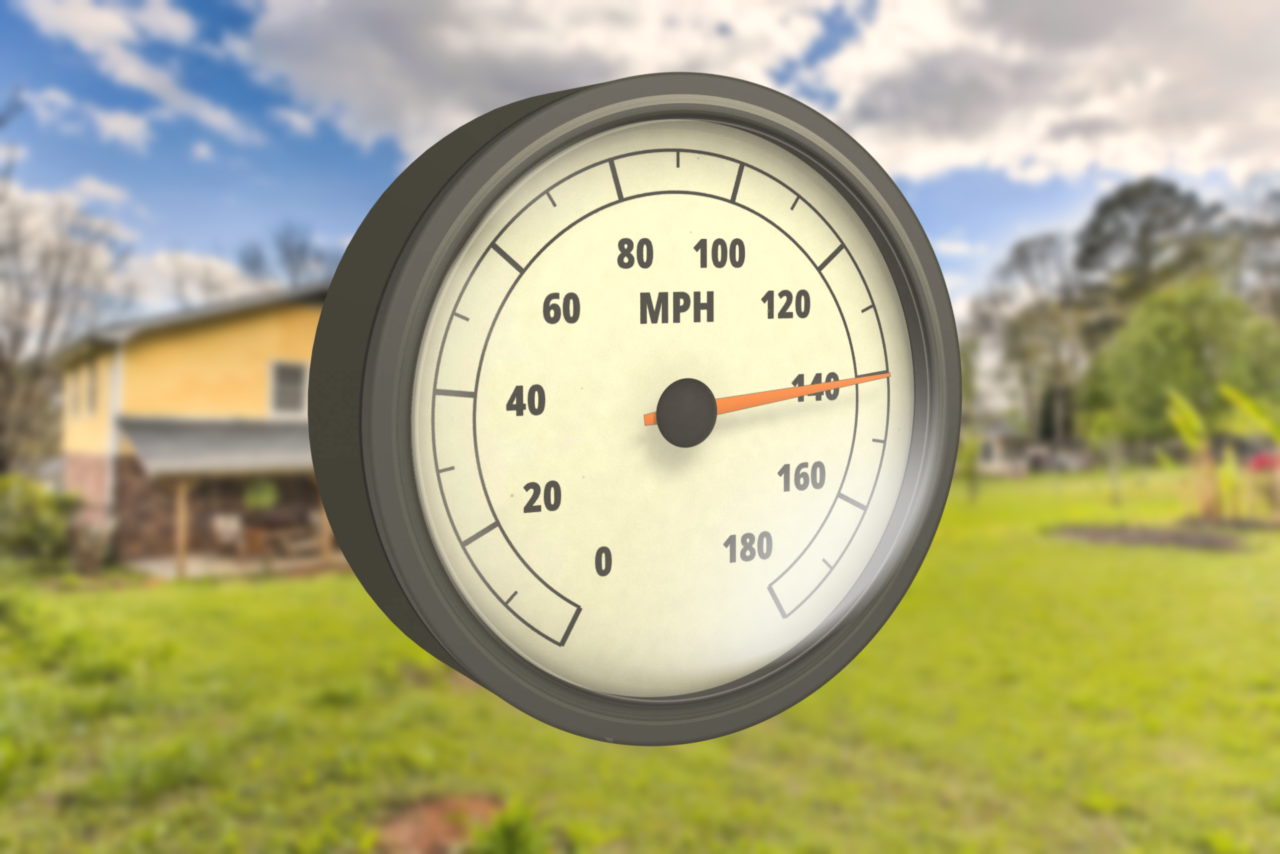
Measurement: 140 mph
